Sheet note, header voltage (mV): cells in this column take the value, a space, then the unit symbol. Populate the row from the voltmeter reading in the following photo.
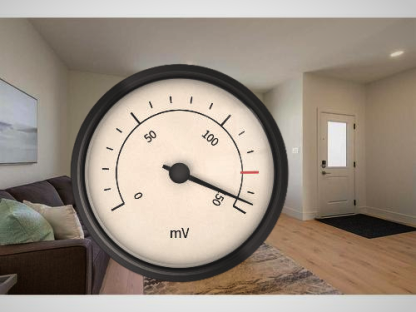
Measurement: 145 mV
